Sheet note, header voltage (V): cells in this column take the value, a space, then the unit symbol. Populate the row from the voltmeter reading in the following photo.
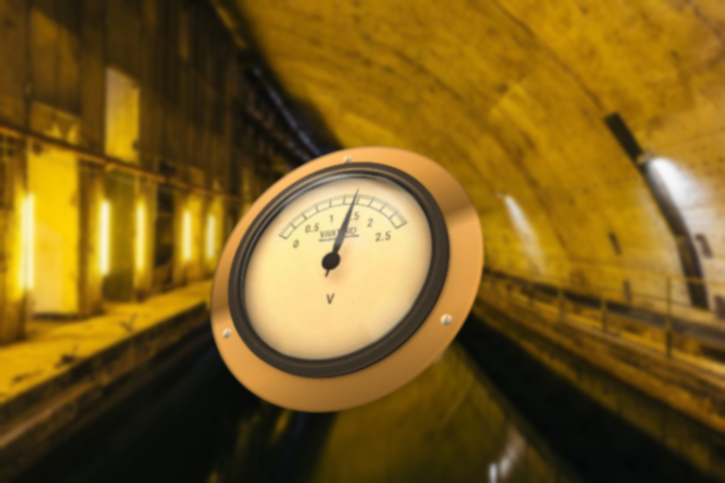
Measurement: 1.5 V
